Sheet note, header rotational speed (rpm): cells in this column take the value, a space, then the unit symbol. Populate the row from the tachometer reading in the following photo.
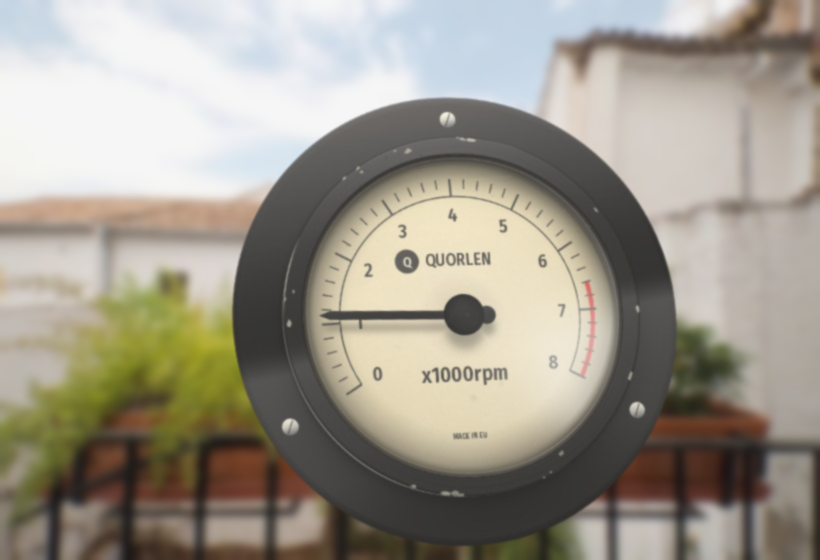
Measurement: 1100 rpm
